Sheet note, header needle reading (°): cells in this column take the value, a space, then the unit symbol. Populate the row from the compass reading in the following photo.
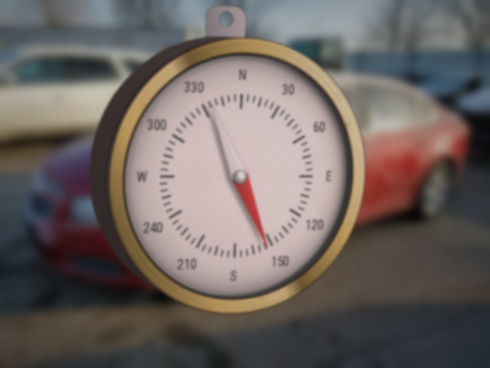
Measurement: 155 °
